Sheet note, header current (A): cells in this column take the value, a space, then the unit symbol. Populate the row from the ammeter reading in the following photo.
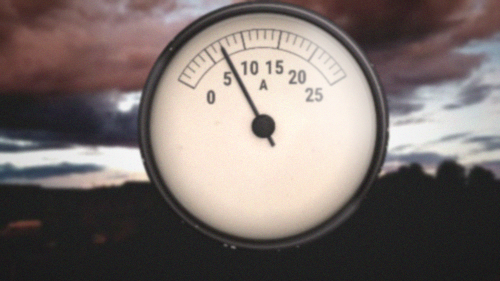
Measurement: 7 A
